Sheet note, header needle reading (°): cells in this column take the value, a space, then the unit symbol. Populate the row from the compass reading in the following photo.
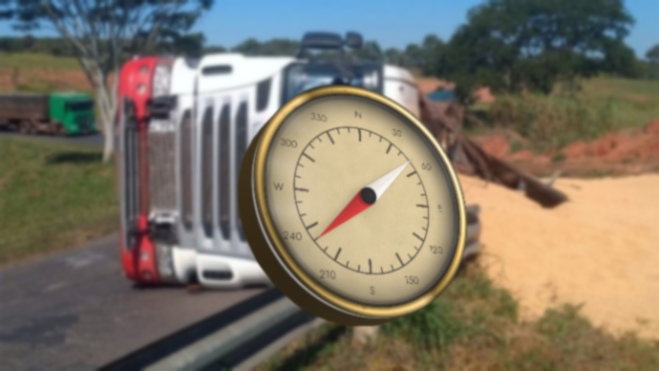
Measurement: 230 °
